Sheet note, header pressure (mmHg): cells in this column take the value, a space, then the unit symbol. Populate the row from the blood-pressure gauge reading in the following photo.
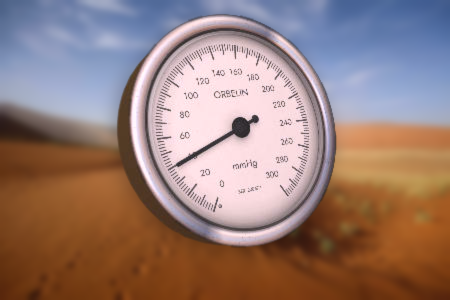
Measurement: 40 mmHg
